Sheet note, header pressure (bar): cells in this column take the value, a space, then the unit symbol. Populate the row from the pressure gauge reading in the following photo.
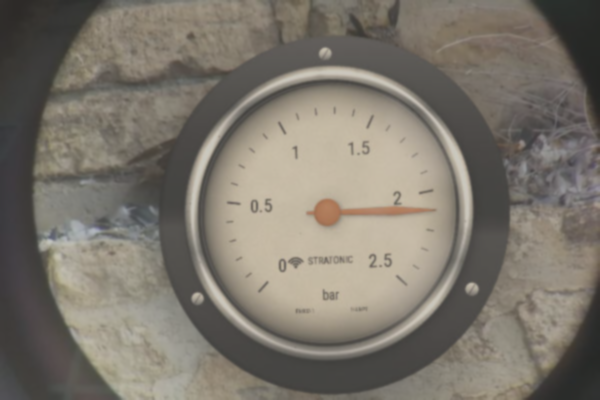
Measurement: 2.1 bar
